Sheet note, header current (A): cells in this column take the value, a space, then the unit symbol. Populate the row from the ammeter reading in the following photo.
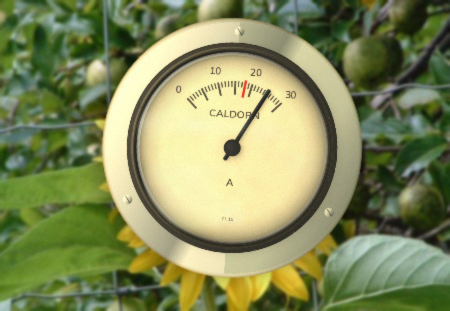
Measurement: 25 A
